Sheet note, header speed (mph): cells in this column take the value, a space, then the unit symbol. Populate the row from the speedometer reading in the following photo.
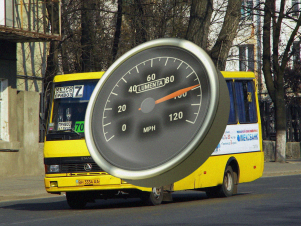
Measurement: 100 mph
